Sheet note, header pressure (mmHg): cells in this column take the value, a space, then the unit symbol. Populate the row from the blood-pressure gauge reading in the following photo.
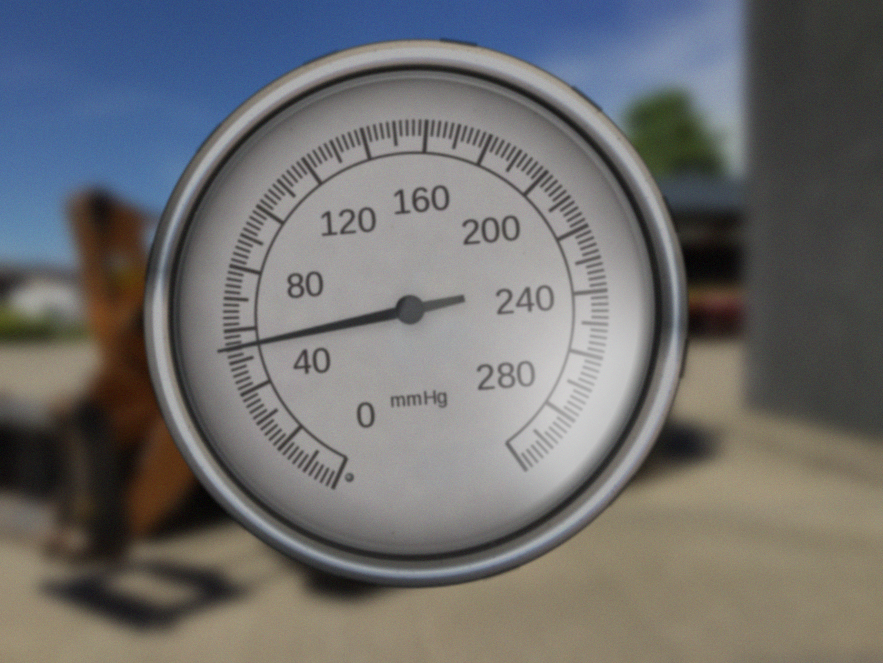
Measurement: 54 mmHg
